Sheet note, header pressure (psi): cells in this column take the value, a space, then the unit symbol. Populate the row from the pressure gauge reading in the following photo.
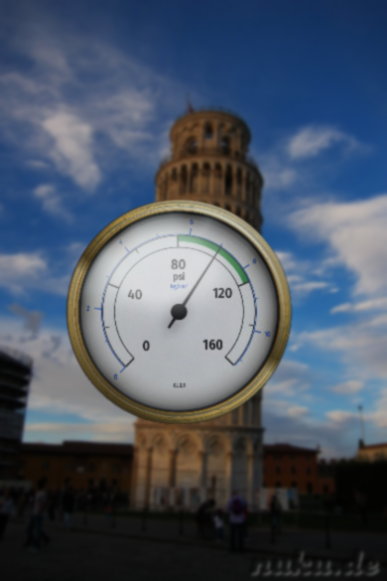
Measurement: 100 psi
